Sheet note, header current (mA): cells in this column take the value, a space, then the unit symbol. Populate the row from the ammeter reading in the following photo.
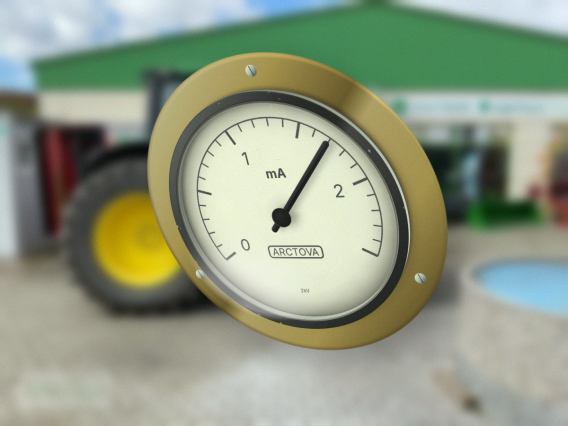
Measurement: 1.7 mA
